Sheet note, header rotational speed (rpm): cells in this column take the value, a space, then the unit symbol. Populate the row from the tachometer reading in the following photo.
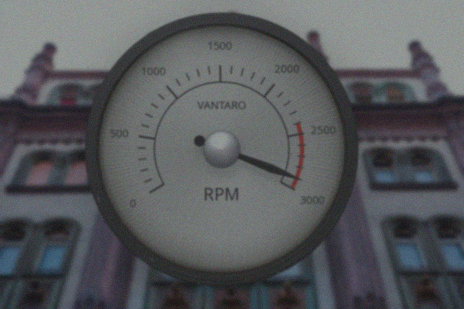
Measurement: 2900 rpm
